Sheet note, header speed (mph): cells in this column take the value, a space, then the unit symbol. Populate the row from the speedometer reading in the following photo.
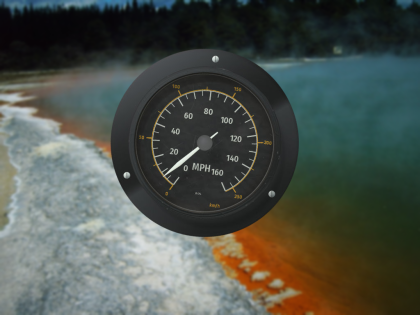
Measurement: 7.5 mph
